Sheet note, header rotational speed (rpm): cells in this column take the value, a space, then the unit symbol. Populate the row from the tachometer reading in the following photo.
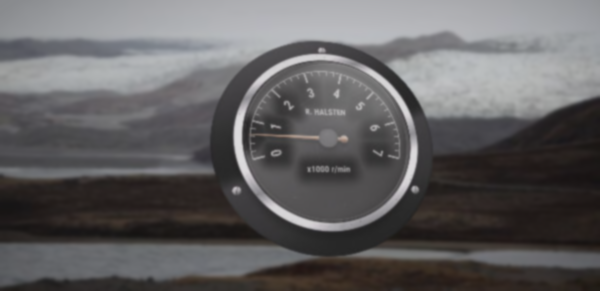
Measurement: 600 rpm
